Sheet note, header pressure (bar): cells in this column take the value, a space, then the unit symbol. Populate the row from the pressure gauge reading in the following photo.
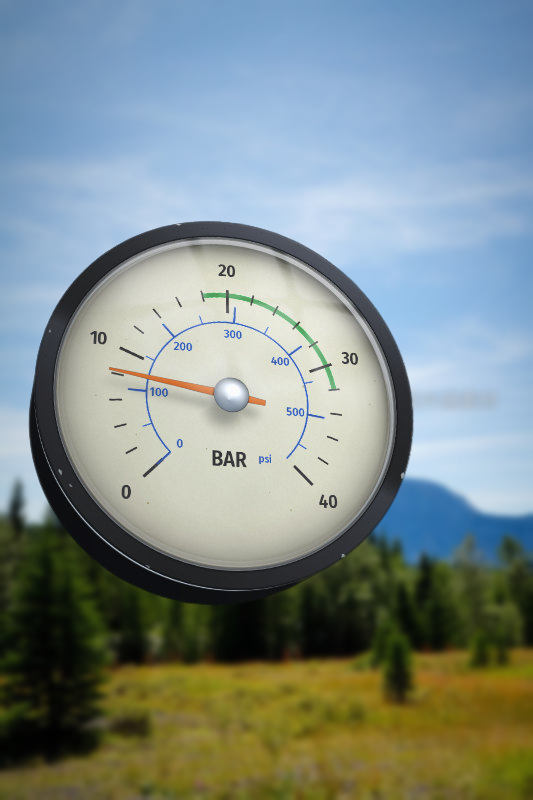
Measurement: 8 bar
